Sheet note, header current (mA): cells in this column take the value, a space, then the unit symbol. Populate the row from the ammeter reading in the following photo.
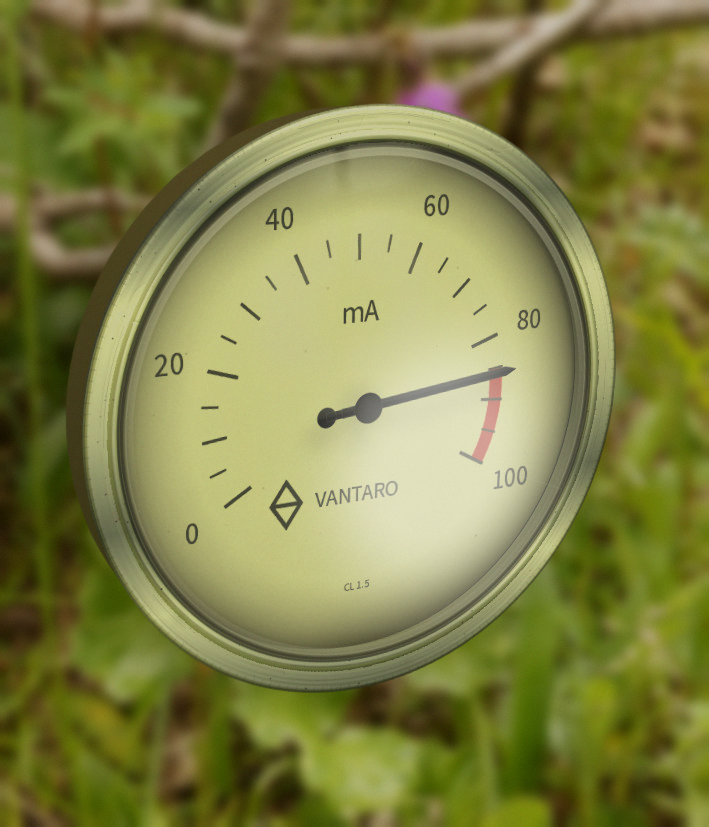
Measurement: 85 mA
